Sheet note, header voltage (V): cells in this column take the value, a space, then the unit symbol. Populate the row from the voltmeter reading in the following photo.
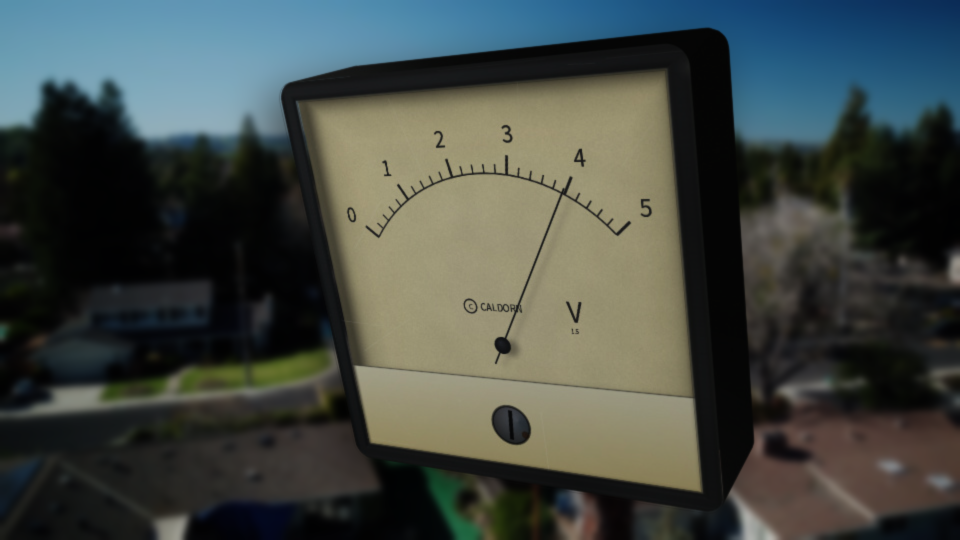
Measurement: 4 V
